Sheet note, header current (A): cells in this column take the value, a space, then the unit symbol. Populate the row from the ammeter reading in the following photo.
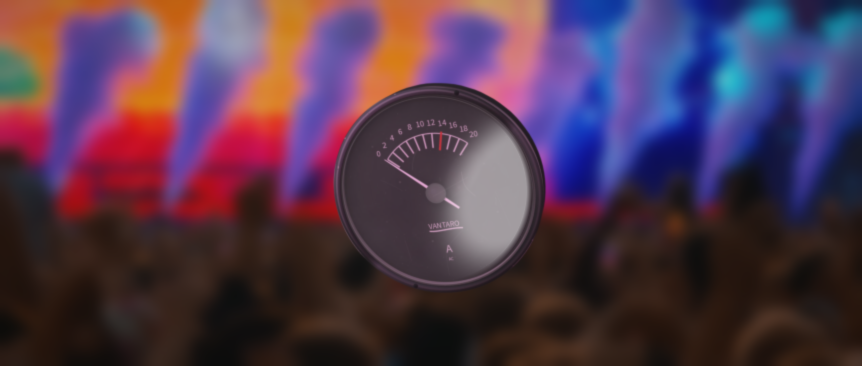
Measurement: 0 A
